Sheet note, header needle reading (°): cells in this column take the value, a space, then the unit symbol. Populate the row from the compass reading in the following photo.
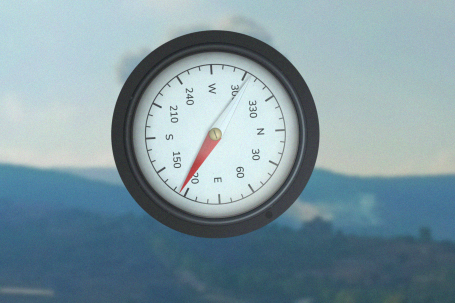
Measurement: 125 °
